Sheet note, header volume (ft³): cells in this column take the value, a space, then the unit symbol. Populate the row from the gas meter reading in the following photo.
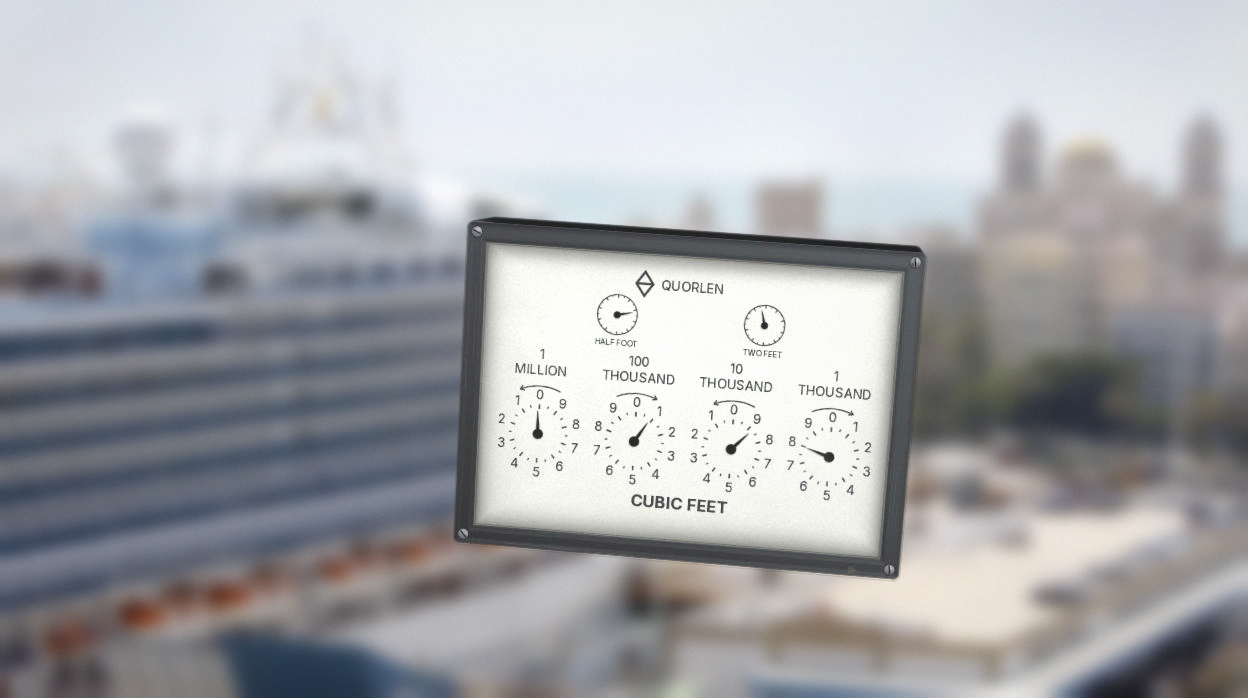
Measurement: 8800 ft³
